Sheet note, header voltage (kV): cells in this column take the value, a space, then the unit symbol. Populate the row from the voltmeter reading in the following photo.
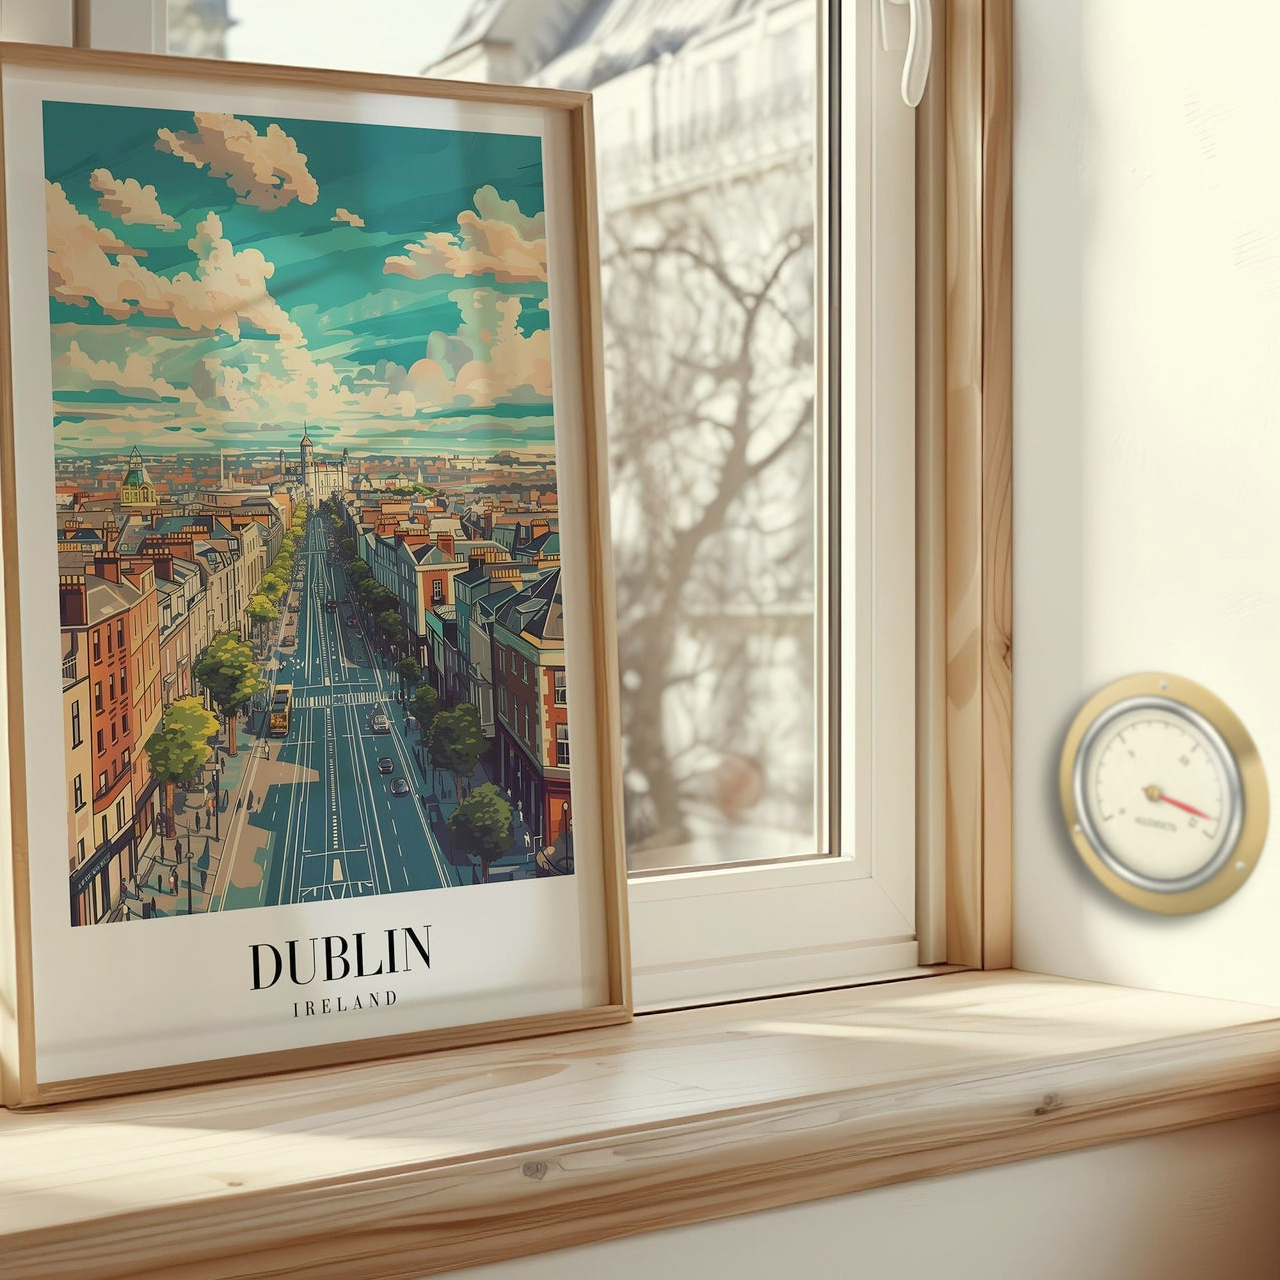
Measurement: 14 kV
